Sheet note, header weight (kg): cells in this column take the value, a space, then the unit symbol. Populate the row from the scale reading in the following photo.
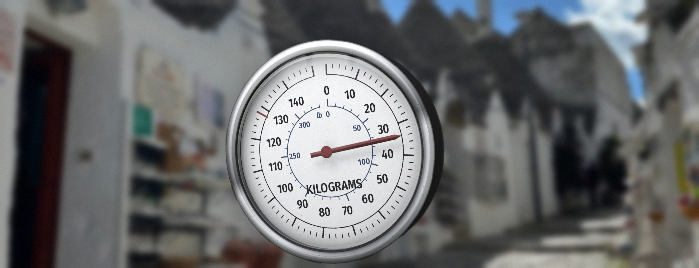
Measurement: 34 kg
